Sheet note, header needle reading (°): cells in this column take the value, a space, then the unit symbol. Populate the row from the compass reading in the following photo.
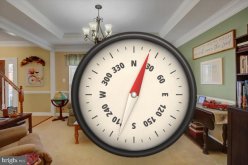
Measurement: 20 °
